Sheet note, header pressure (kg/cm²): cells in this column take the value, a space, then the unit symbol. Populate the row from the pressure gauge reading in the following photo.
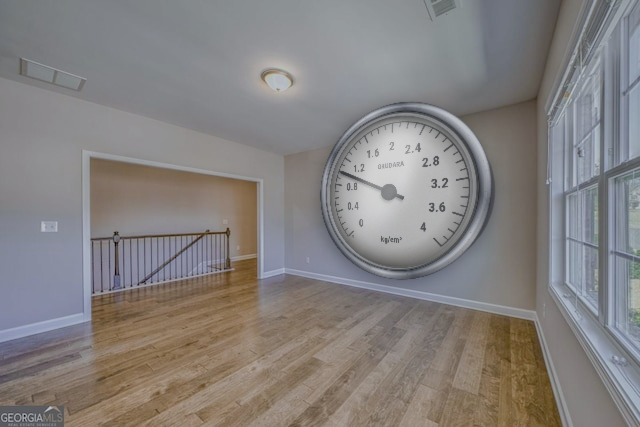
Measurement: 1 kg/cm²
